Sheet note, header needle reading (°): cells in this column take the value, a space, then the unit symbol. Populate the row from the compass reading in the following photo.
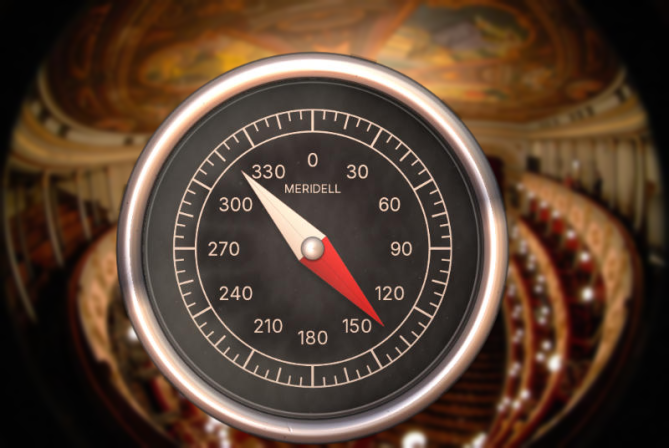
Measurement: 137.5 °
